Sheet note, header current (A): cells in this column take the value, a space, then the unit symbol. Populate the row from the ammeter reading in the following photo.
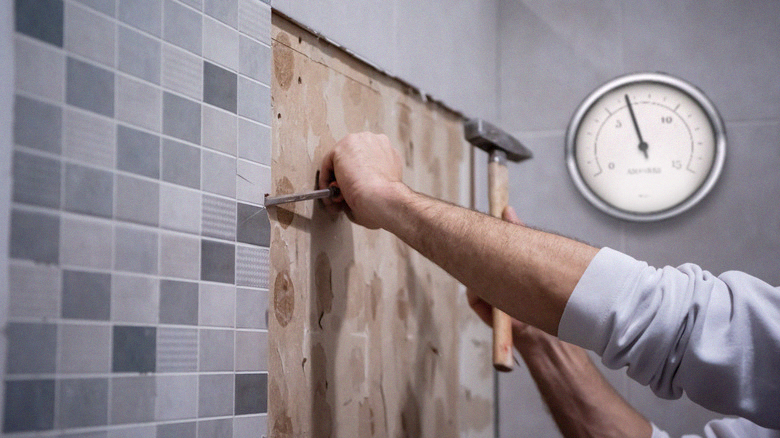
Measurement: 6.5 A
